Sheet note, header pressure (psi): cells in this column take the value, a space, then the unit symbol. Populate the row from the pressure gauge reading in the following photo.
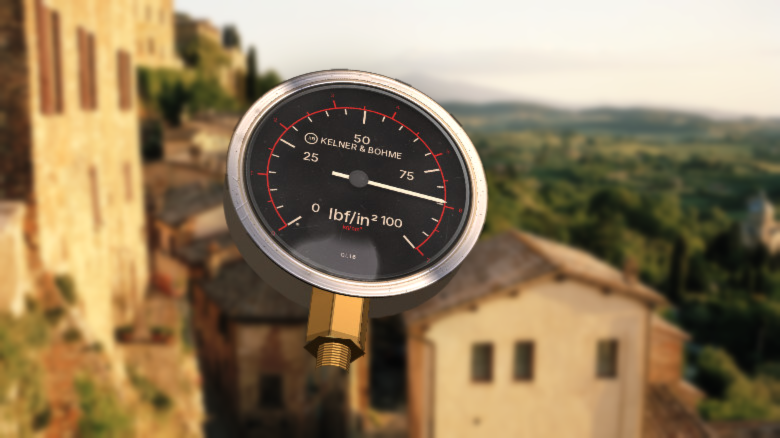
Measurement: 85 psi
